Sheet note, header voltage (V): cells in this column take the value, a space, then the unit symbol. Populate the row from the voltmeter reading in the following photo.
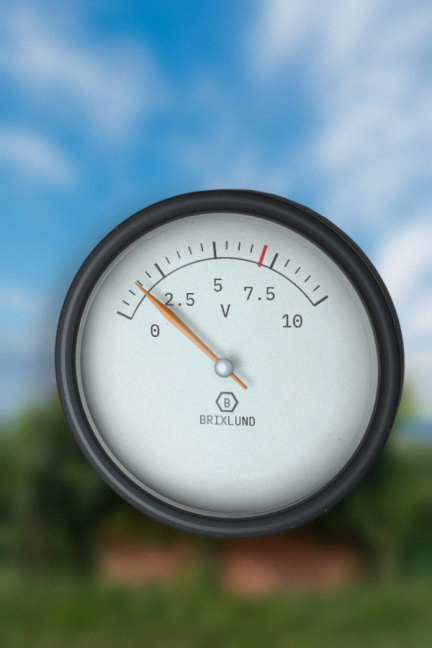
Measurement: 1.5 V
